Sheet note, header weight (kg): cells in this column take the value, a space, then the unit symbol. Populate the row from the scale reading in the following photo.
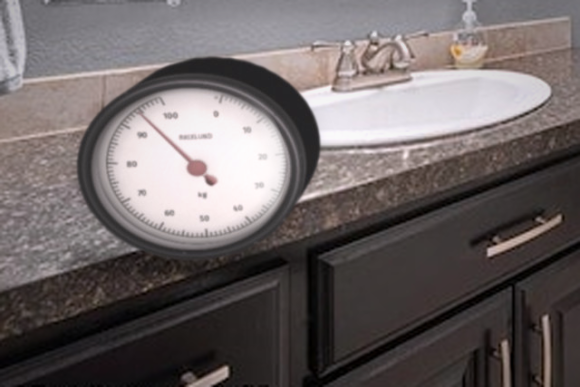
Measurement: 95 kg
